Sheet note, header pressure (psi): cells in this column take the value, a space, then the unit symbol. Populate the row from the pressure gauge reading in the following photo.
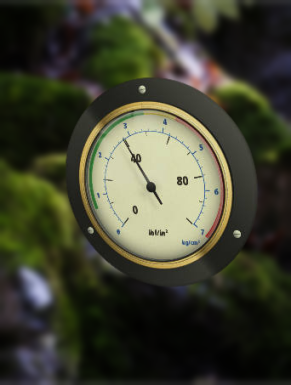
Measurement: 40 psi
